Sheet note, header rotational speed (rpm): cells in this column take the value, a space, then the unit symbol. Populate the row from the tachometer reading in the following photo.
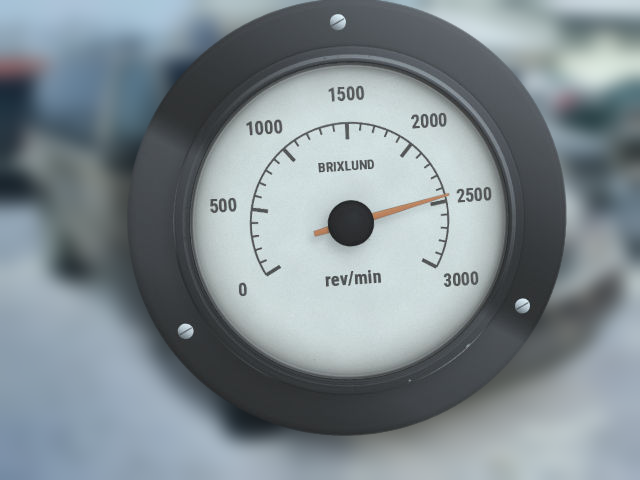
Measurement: 2450 rpm
